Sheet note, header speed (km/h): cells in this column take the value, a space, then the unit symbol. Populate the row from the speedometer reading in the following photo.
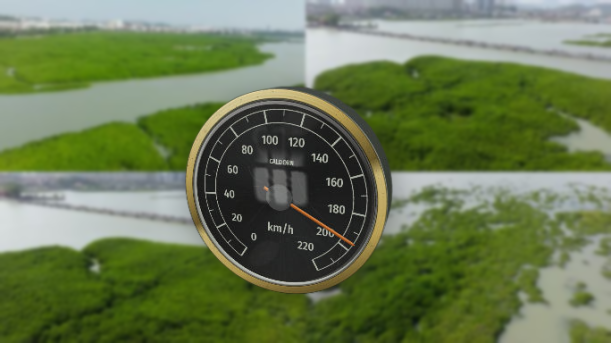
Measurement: 195 km/h
